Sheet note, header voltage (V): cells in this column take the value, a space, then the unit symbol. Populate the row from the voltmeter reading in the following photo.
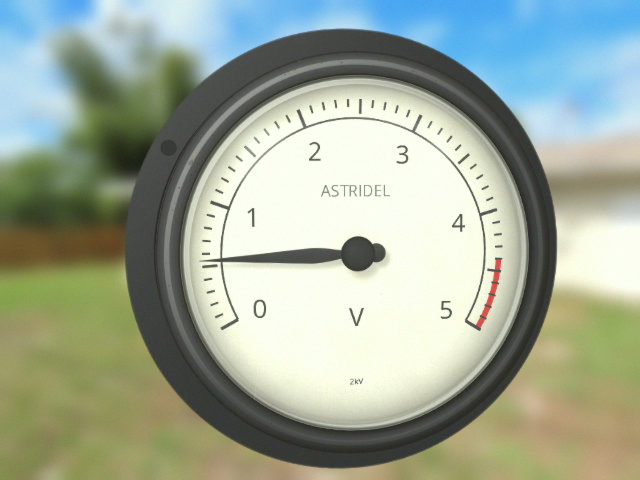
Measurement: 0.55 V
